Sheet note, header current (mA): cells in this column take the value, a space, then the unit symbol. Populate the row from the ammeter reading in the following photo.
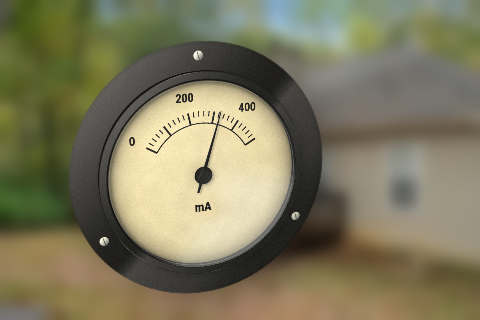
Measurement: 320 mA
